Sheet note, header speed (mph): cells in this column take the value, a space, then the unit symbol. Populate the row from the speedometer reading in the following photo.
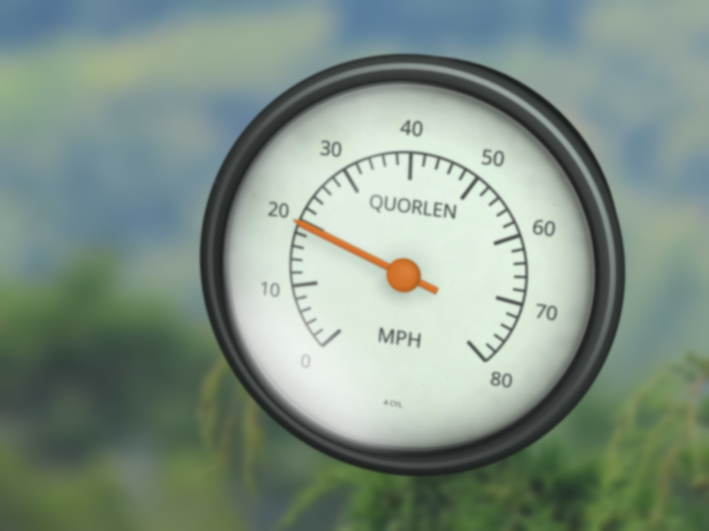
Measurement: 20 mph
